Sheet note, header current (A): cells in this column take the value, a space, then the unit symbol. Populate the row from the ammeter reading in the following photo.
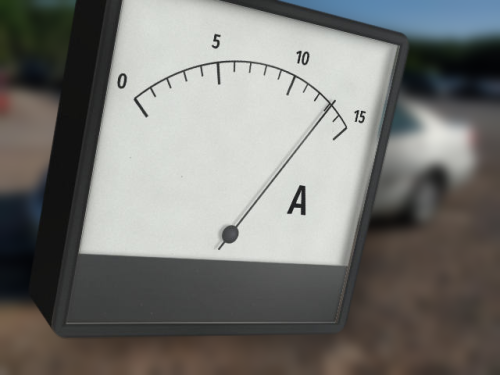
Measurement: 13 A
